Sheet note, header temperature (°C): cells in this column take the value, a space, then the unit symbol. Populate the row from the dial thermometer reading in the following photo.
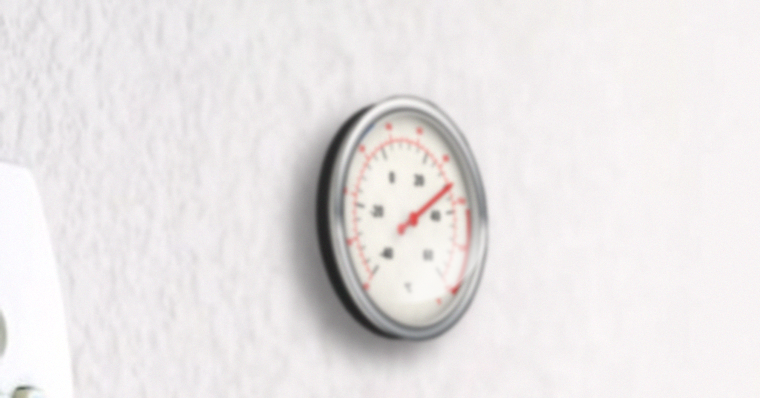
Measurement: 32 °C
